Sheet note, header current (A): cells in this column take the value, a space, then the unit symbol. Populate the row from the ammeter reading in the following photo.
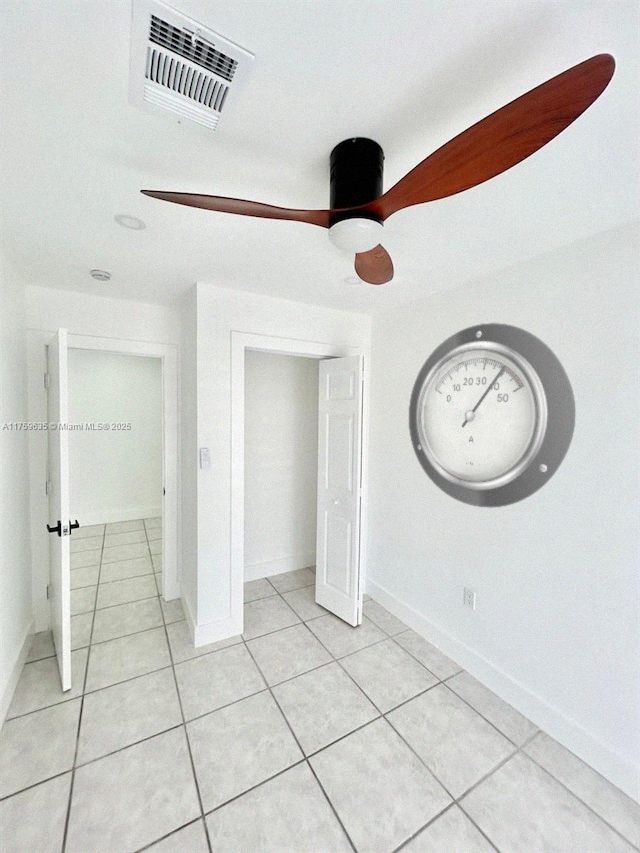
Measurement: 40 A
